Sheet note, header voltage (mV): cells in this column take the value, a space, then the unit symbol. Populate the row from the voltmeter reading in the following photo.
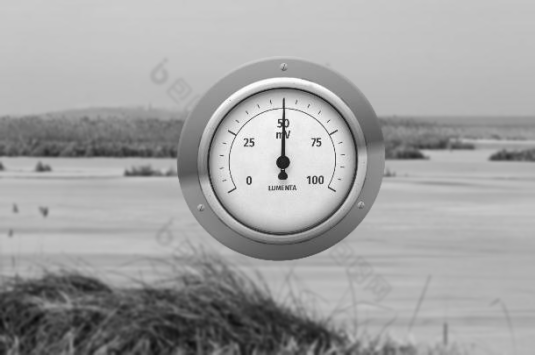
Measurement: 50 mV
